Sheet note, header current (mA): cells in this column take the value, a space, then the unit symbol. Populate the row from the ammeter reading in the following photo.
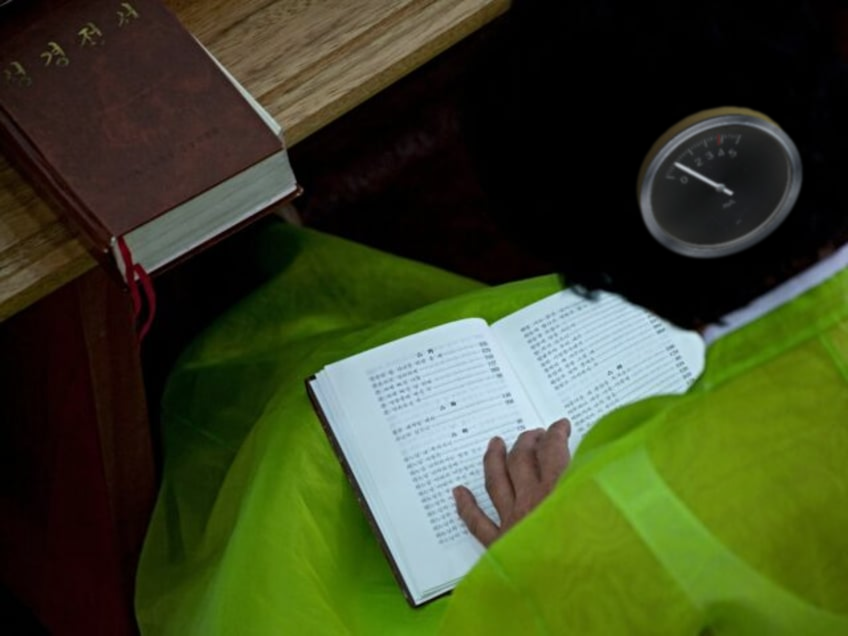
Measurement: 1 mA
